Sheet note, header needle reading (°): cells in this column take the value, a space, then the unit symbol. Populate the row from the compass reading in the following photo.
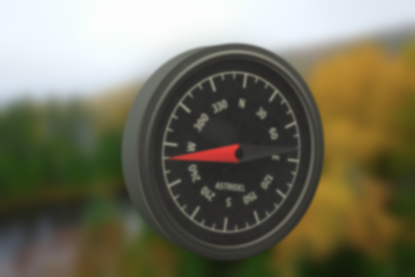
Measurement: 260 °
